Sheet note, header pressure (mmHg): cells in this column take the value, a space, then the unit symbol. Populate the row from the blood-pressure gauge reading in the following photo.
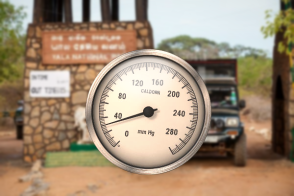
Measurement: 30 mmHg
